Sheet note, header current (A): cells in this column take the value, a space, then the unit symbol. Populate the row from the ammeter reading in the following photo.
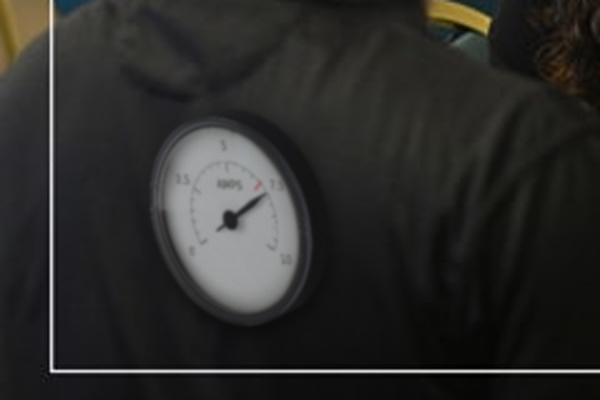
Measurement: 7.5 A
